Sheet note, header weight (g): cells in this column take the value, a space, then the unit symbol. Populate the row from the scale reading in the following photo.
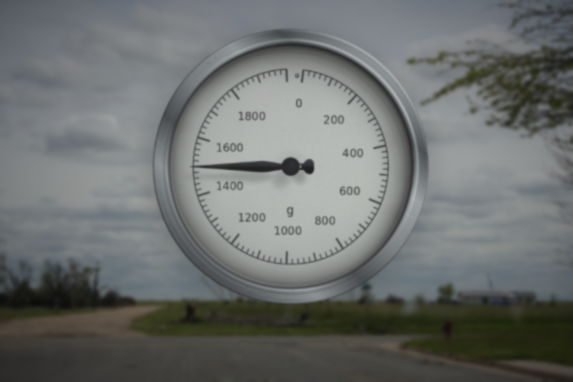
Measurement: 1500 g
